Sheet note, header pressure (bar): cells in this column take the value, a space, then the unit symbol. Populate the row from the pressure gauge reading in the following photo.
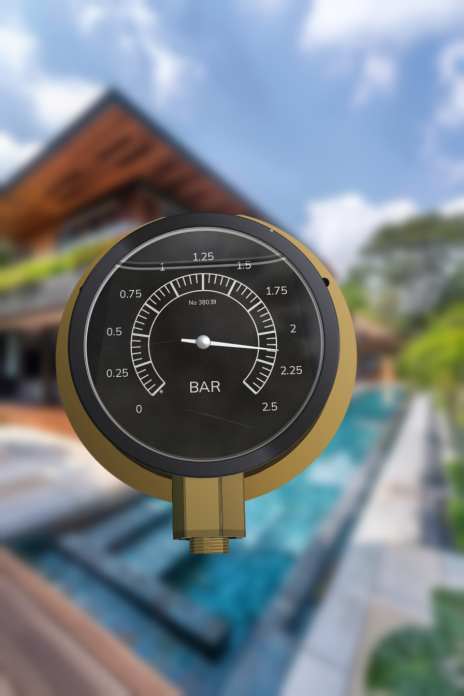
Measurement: 2.15 bar
